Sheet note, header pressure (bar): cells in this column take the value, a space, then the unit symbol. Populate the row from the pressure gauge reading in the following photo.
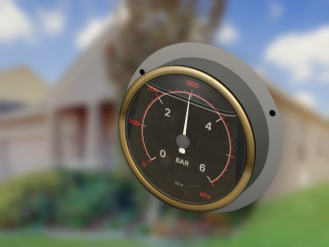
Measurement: 3 bar
